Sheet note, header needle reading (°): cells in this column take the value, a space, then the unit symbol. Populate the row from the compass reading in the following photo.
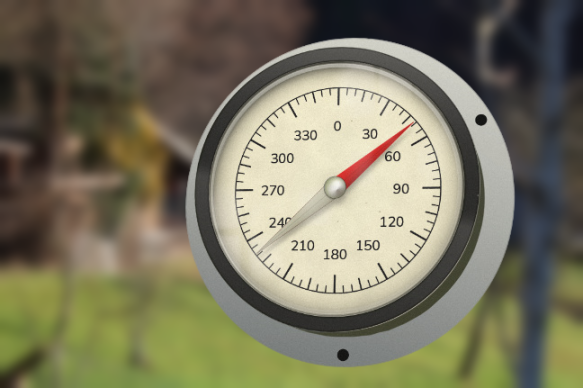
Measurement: 50 °
